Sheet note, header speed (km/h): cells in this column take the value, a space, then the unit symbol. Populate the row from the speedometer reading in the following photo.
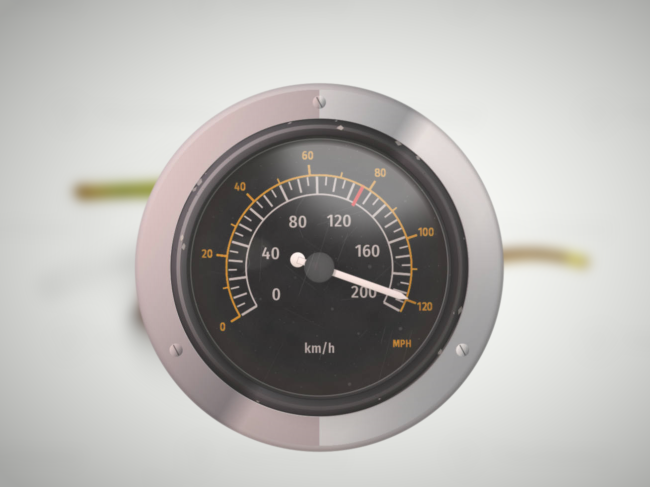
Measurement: 192.5 km/h
